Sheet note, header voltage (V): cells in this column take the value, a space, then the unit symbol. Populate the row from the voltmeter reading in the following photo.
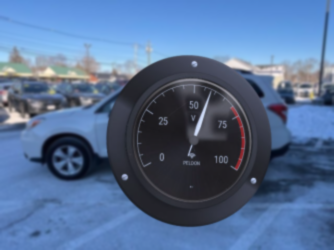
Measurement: 57.5 V
